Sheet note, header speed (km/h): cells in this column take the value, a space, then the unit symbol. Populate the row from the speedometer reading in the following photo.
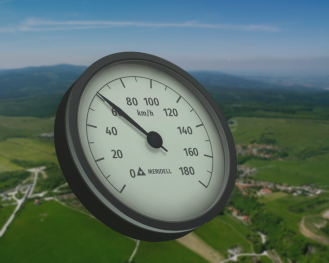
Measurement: 60 km/h
